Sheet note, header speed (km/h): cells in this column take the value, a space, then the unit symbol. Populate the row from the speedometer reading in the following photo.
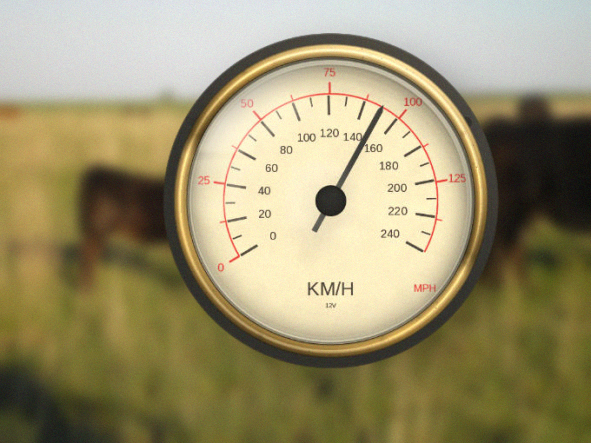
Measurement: 150 km/h
